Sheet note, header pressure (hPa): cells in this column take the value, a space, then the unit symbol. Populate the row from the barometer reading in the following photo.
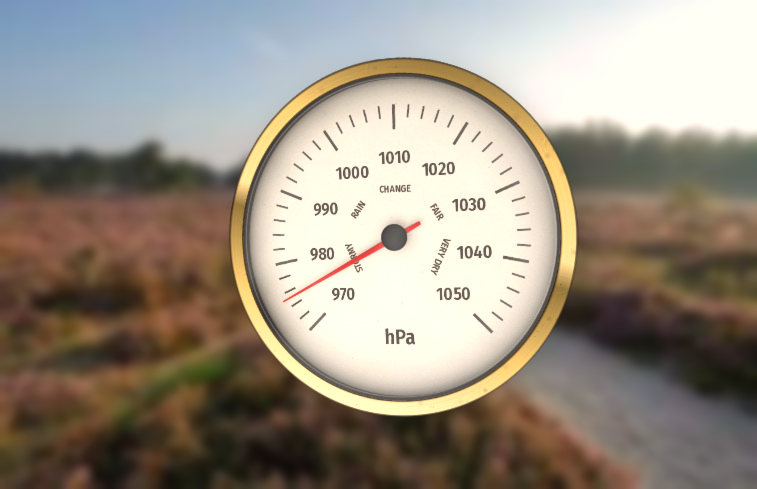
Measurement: 975 hPa
